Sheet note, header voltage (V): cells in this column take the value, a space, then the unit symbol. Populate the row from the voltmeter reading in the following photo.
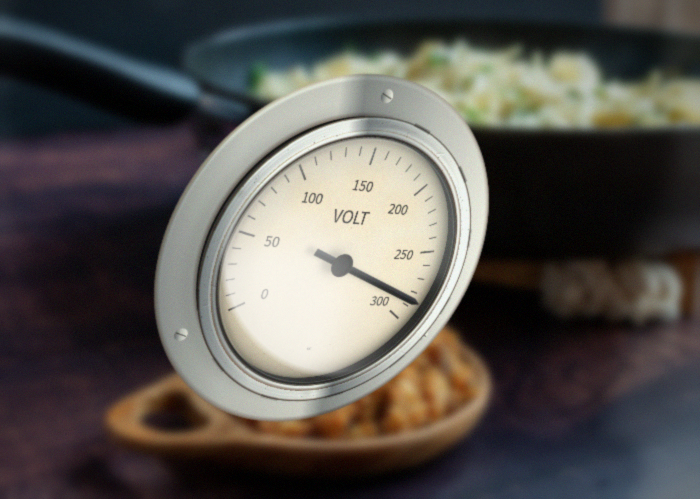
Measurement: 285 V
